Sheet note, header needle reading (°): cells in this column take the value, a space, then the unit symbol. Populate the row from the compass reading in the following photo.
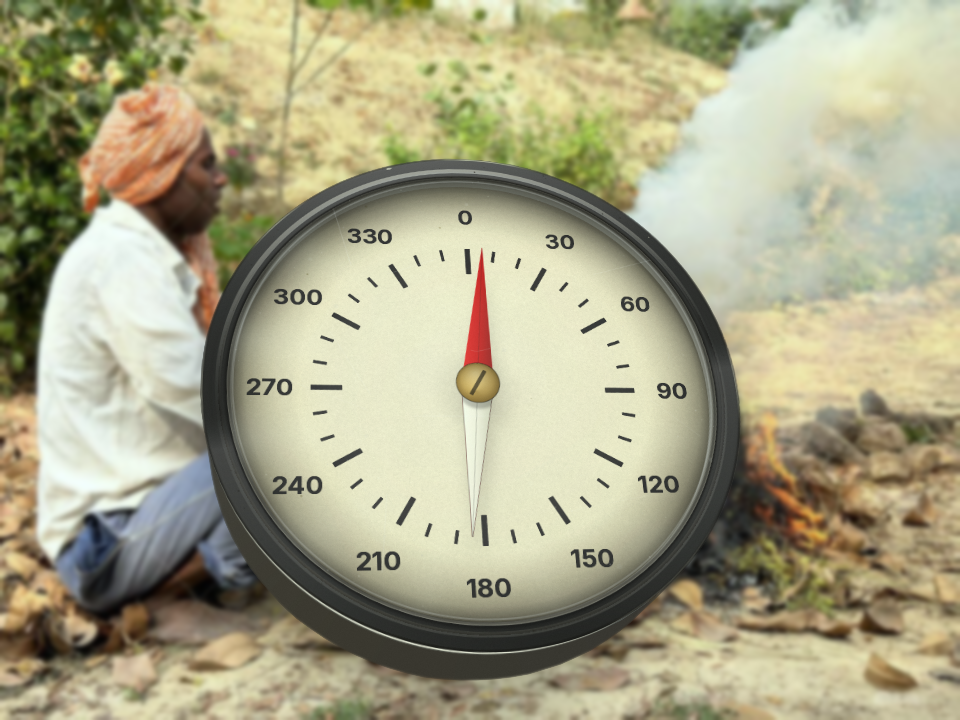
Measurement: 5 °
